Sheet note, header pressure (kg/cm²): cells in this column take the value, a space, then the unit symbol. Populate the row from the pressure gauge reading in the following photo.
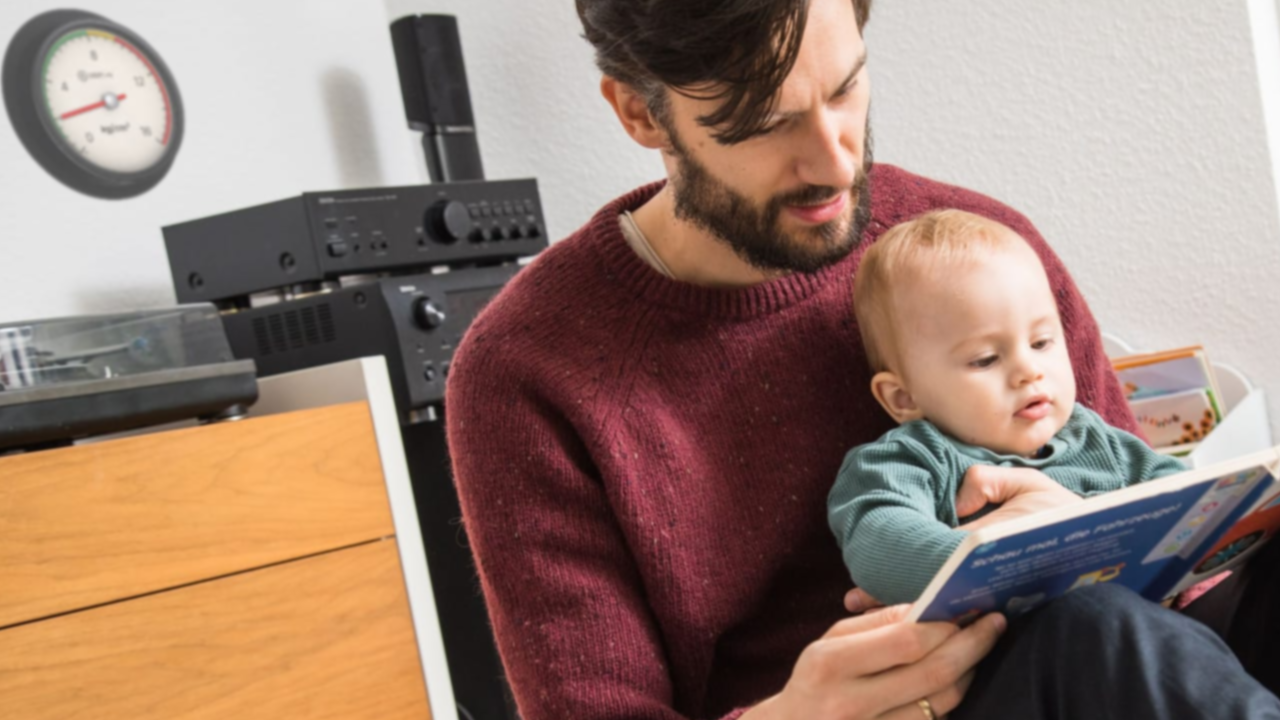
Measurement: 2 kg/cm²
